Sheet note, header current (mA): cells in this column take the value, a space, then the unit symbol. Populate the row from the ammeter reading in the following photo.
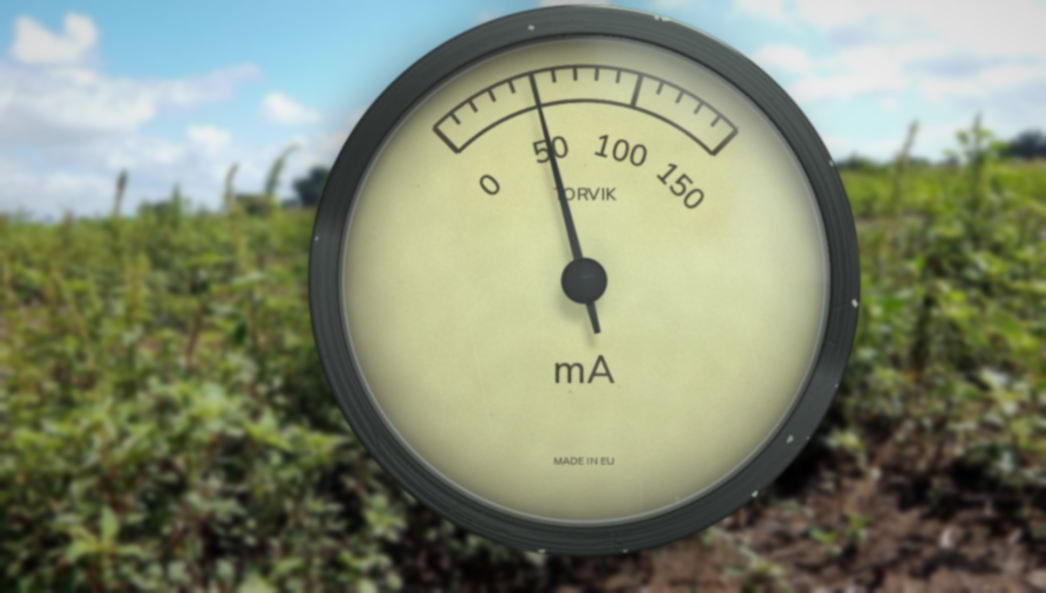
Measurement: 50 mA
